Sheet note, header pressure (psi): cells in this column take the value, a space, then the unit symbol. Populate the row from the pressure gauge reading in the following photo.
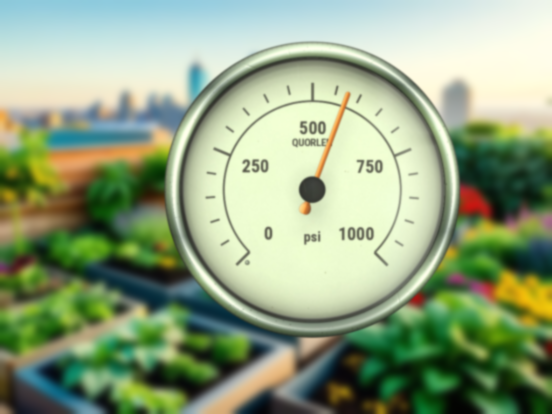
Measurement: 575 psi
